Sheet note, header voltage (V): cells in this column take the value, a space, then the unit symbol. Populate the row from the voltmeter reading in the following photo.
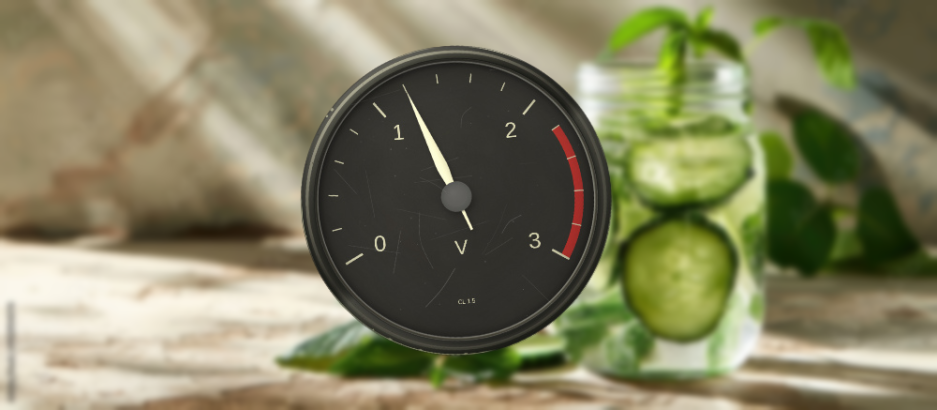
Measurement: 1.2 V
